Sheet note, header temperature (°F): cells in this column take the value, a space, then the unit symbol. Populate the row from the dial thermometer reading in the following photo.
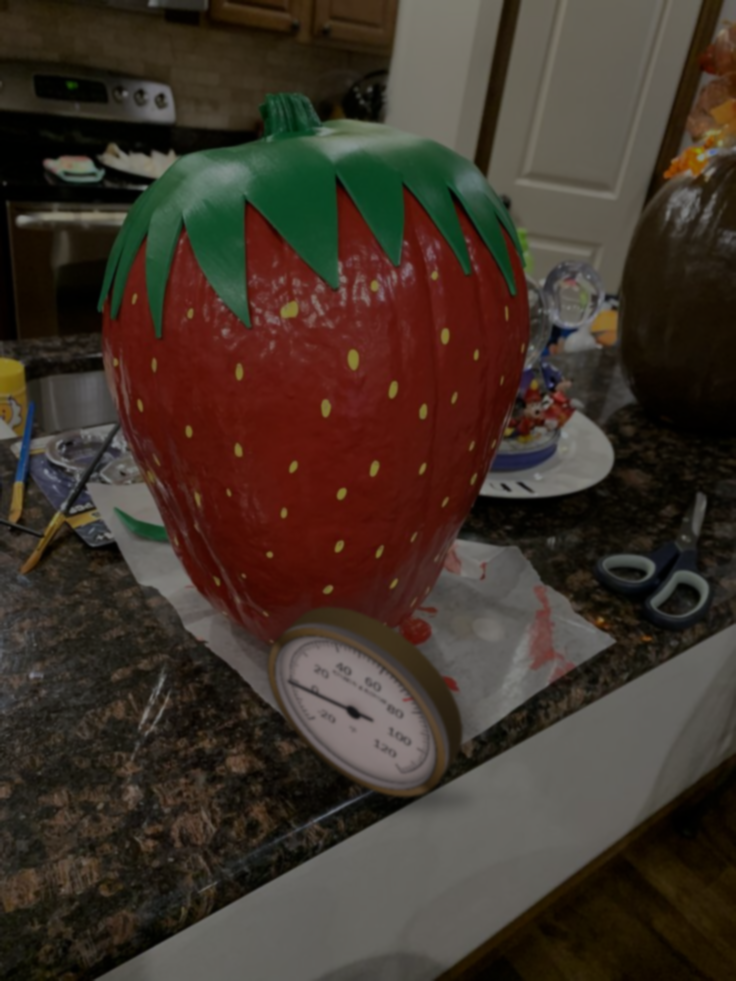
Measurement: 0 °F
